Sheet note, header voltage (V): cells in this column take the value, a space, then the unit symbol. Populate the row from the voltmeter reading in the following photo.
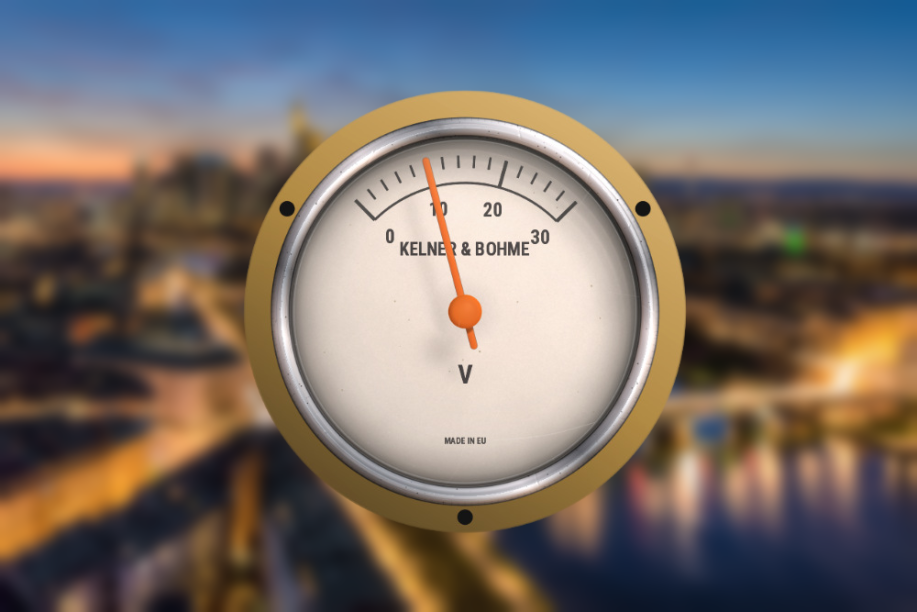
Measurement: 10 V
